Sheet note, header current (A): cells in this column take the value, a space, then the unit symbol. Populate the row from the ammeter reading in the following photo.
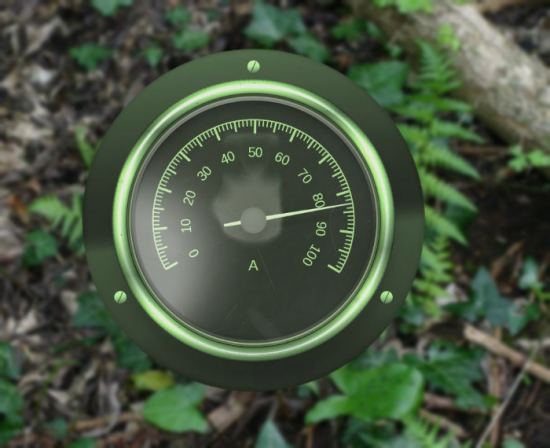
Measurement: 83 A
